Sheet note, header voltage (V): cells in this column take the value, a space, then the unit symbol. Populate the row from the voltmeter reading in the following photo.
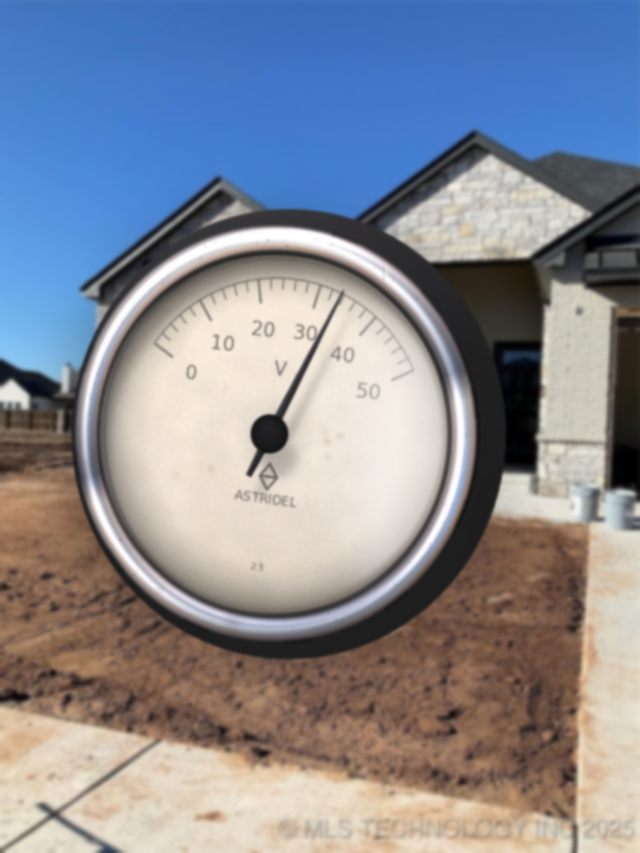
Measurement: 34 V
